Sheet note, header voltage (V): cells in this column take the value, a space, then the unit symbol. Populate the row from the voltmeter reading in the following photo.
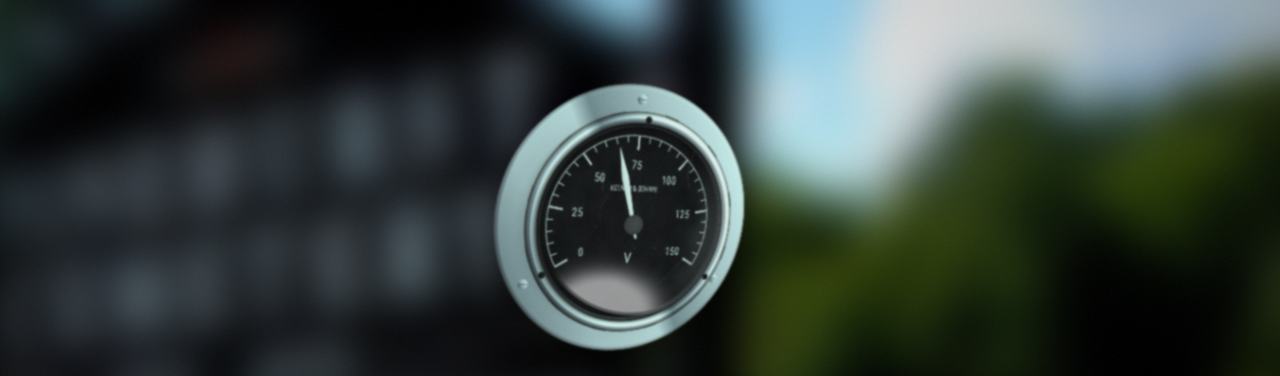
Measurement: 65 V
